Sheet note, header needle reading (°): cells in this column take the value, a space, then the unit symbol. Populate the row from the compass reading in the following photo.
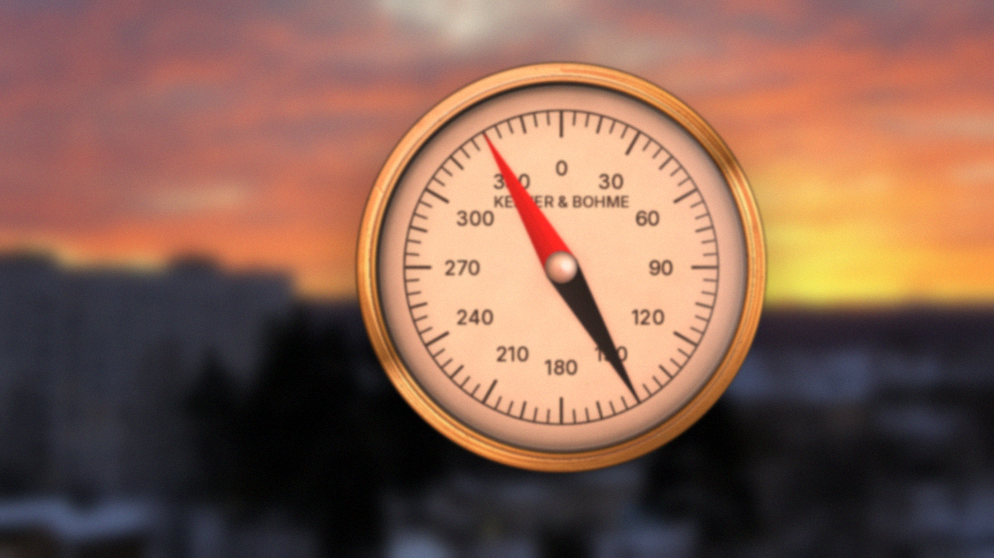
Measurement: 330 °
